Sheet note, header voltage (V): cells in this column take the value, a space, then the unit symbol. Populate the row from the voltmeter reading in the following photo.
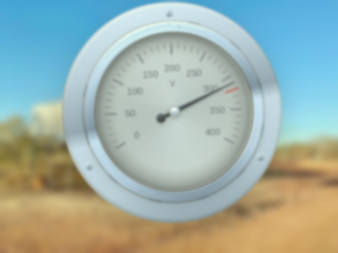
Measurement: 310 V
